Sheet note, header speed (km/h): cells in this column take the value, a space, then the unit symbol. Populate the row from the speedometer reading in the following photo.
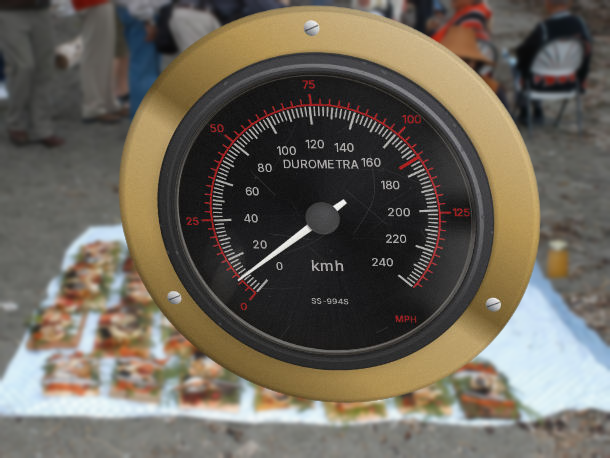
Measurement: 10 km/h
